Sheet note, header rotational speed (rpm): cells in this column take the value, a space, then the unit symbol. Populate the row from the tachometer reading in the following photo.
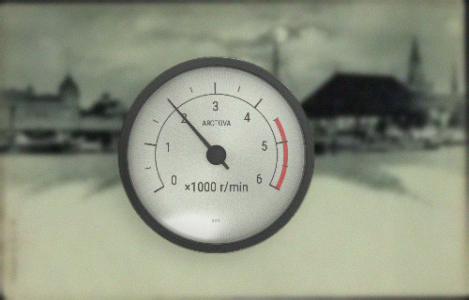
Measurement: 2000 rpm
